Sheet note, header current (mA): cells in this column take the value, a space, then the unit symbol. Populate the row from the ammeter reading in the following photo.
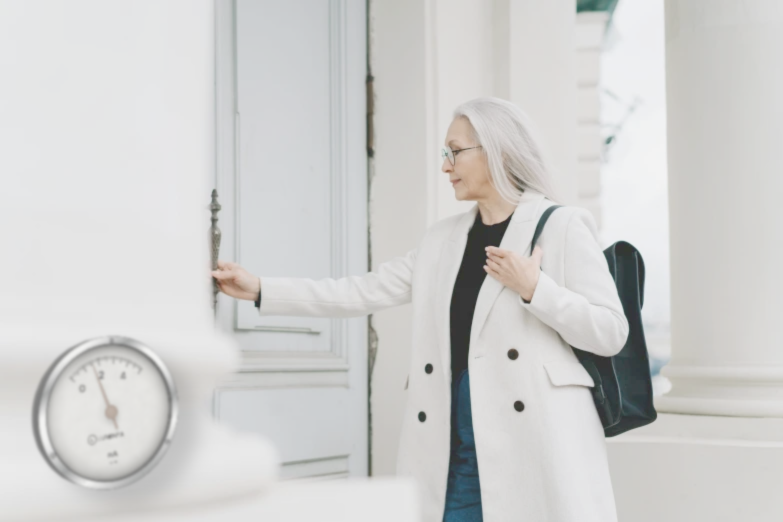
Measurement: 1.5 mA
